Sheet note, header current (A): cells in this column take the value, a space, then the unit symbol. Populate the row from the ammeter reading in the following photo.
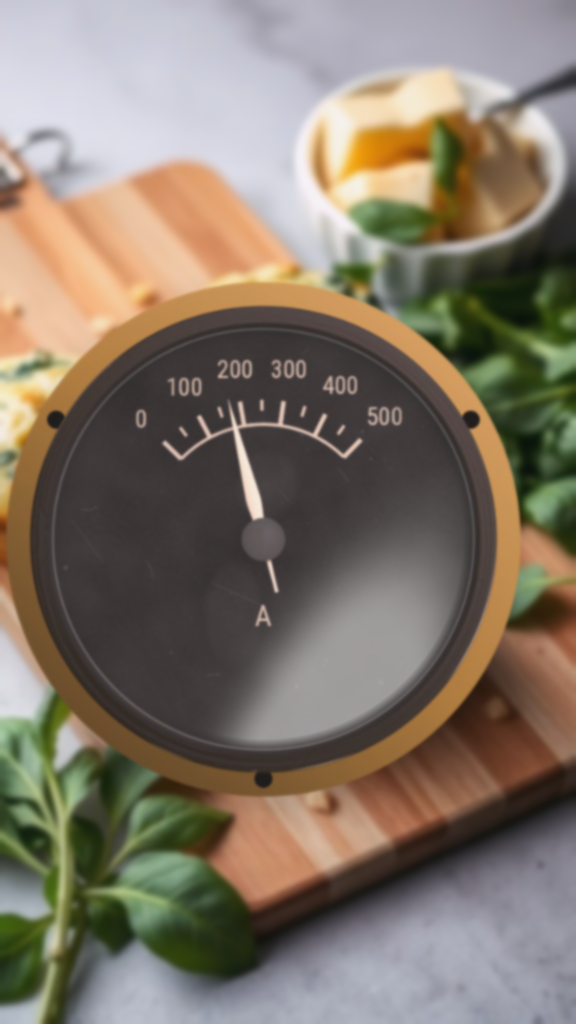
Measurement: 175 A
